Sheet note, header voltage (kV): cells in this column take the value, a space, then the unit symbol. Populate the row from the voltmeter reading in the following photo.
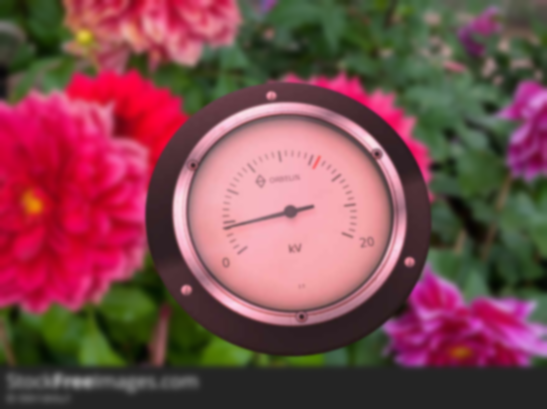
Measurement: 2 kV
